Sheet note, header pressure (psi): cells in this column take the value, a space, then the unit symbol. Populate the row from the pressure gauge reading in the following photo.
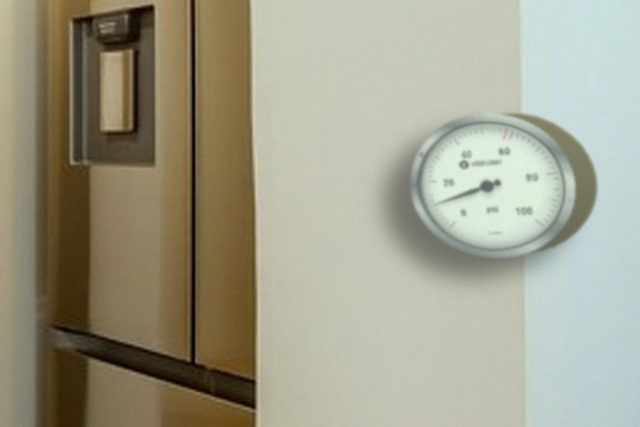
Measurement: 10 psi
